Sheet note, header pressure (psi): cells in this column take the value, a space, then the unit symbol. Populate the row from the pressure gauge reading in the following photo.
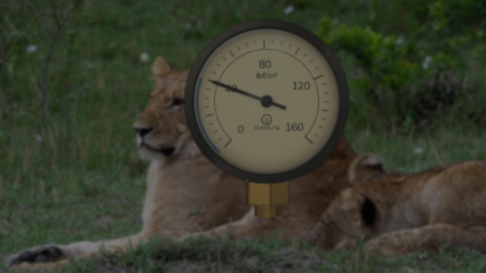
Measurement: 40 psi
